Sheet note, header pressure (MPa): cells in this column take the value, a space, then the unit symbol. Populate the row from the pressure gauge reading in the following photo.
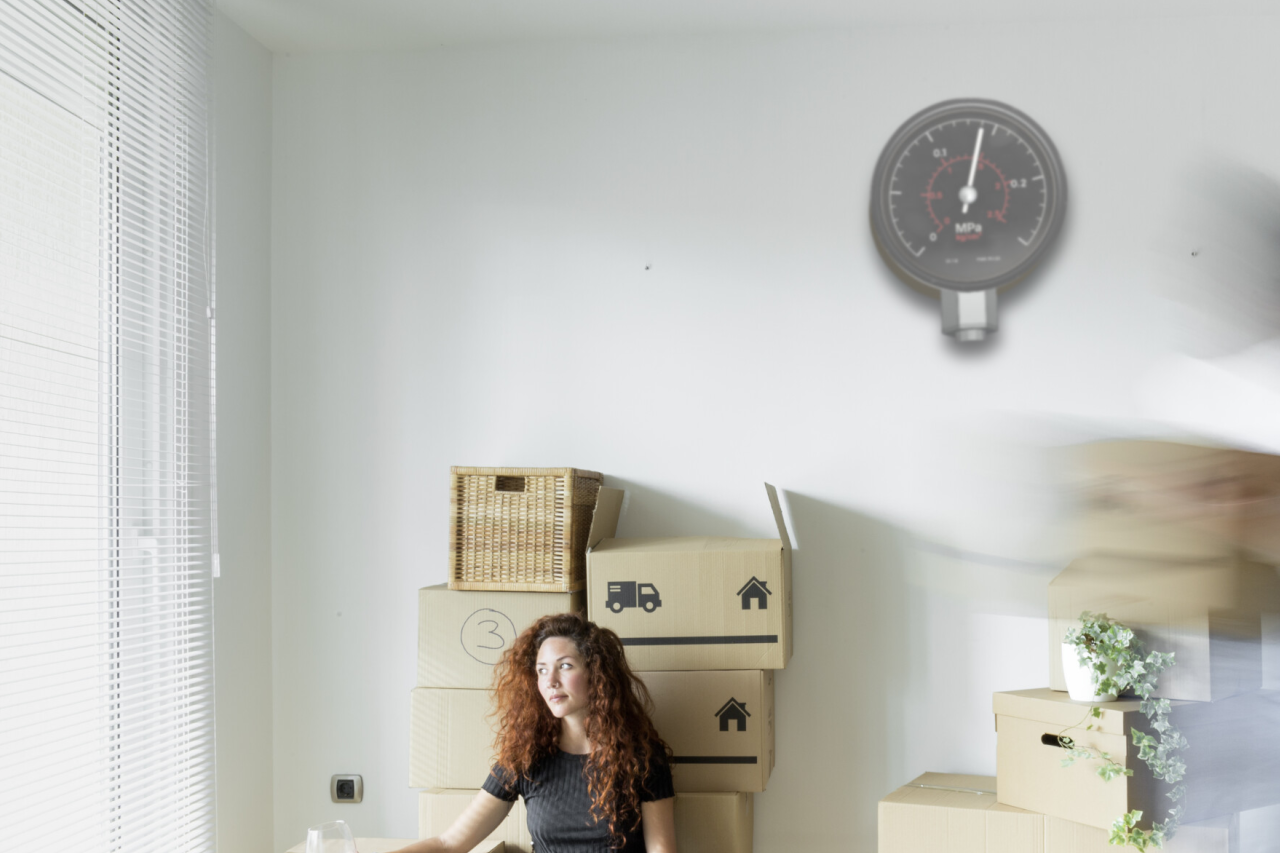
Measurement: 0.14 MPa
